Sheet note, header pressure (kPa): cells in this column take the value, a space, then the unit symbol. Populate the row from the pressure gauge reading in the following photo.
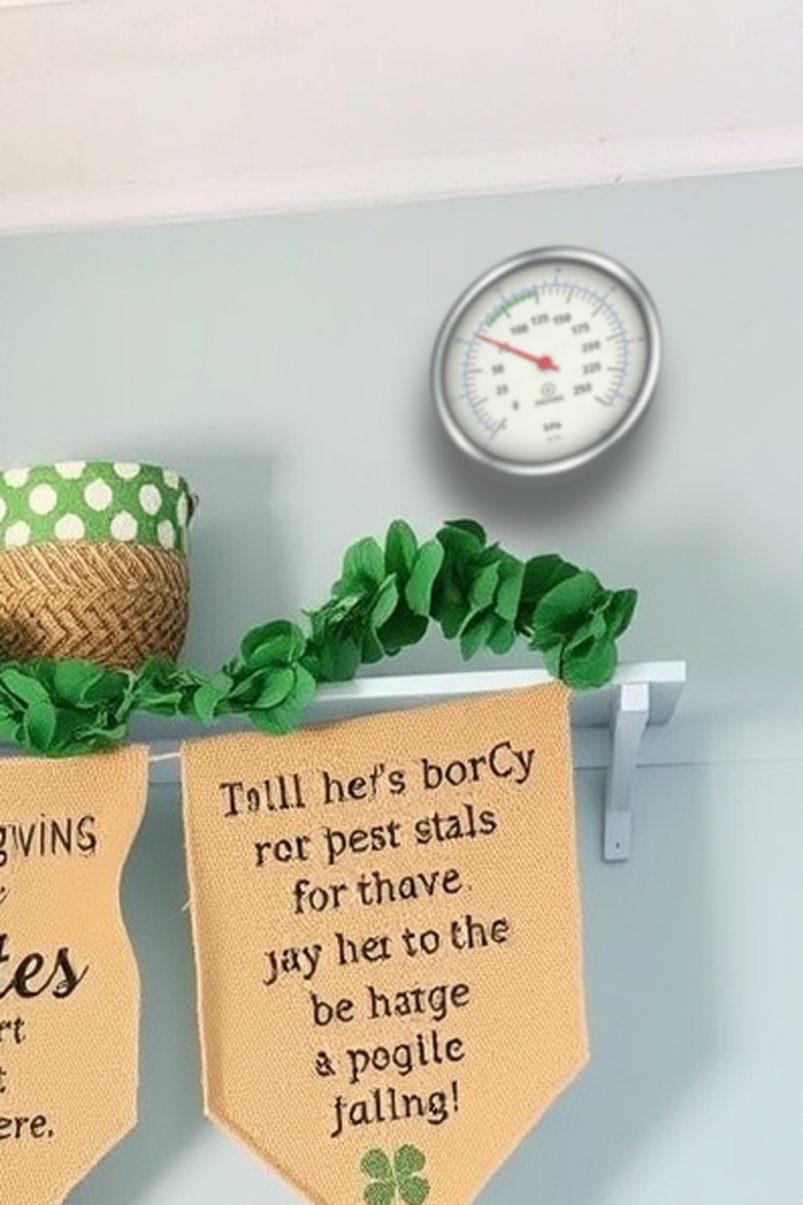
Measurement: 75 kPa
